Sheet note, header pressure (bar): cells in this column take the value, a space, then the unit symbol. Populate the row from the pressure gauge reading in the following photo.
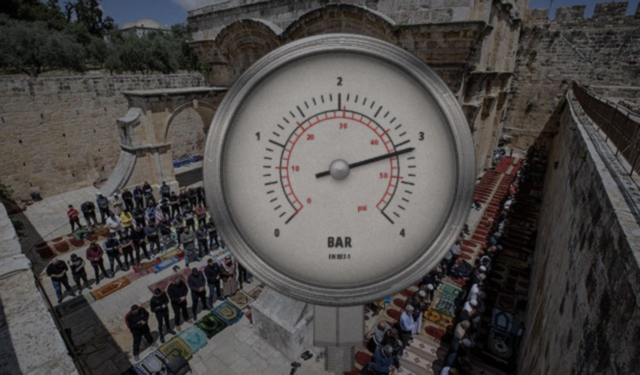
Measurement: 3.1 bar
